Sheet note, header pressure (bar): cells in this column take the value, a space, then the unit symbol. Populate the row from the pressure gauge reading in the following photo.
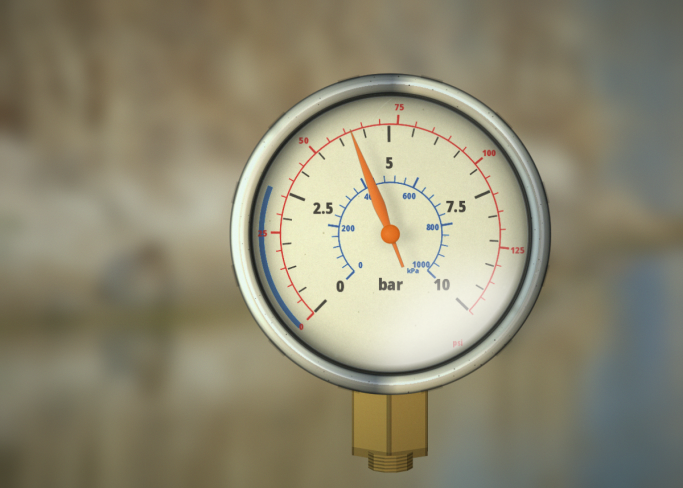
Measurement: 4.25 bar
